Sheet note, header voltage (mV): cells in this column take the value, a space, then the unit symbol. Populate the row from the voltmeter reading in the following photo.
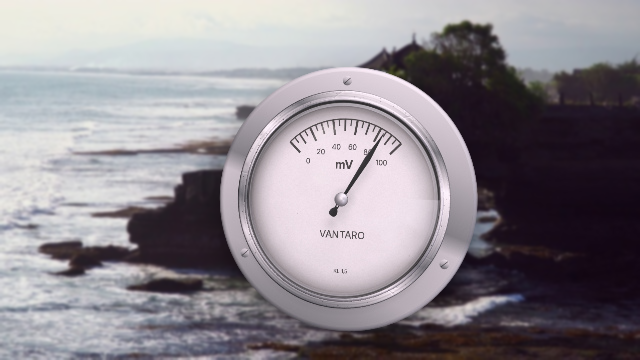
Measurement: 85 mV
